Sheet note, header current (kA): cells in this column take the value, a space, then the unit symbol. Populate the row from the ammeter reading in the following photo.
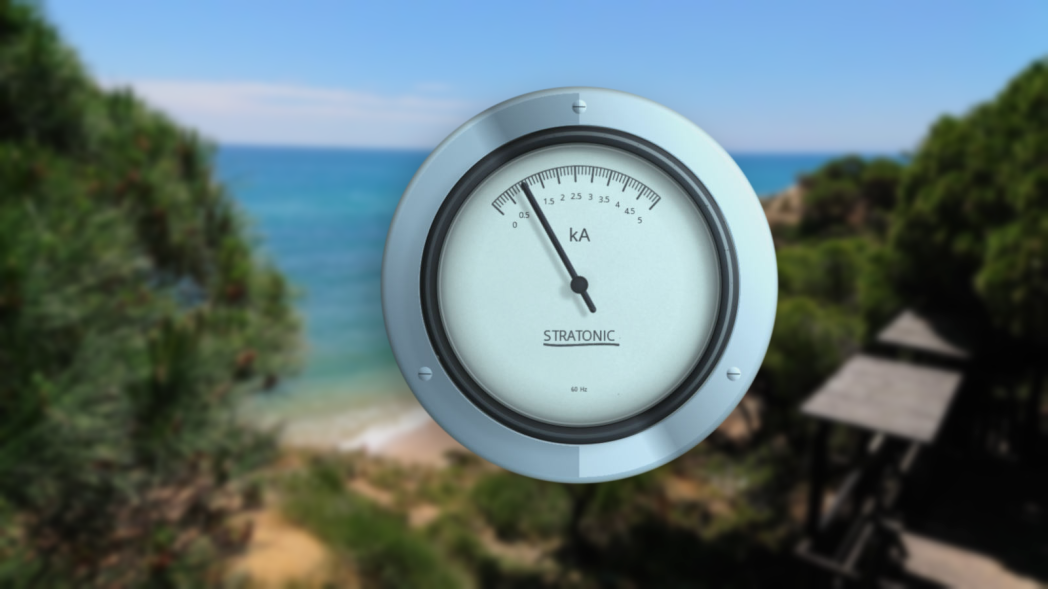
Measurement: 1 kA
